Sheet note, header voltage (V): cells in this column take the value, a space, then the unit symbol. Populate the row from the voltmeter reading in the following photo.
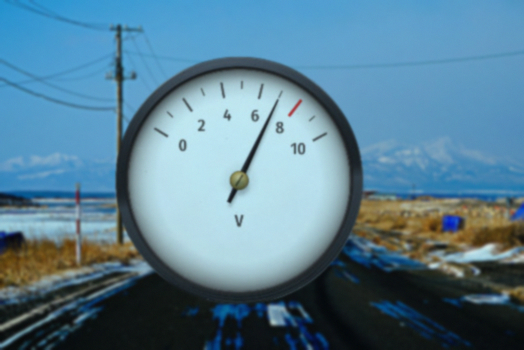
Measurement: 7 V
